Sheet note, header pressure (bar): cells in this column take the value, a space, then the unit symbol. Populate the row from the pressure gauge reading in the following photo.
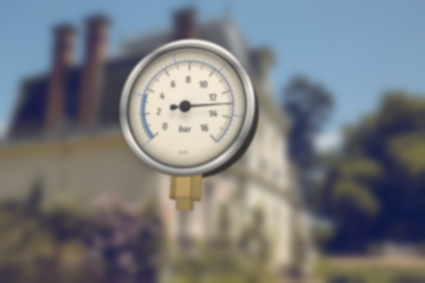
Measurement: 13 bar
